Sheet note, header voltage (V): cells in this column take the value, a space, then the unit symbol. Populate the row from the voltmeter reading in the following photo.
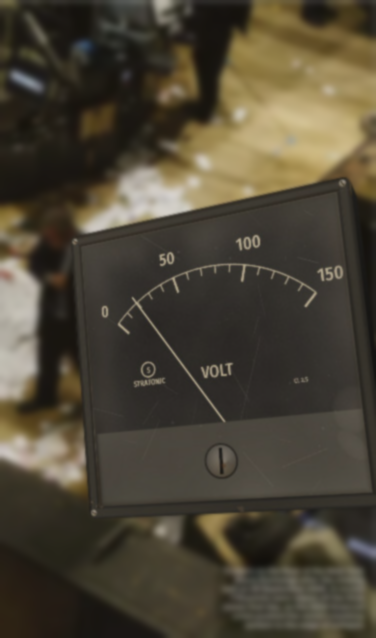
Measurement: 20 V
